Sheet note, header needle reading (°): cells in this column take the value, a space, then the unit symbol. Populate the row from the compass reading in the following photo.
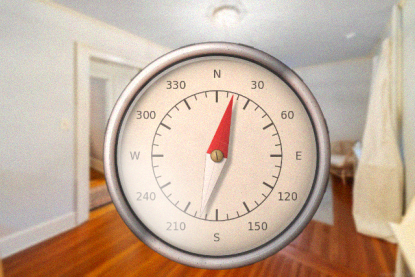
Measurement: 15 °
